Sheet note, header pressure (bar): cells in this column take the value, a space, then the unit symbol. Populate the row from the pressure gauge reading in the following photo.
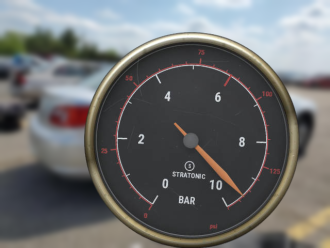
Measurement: 9.5 bar
